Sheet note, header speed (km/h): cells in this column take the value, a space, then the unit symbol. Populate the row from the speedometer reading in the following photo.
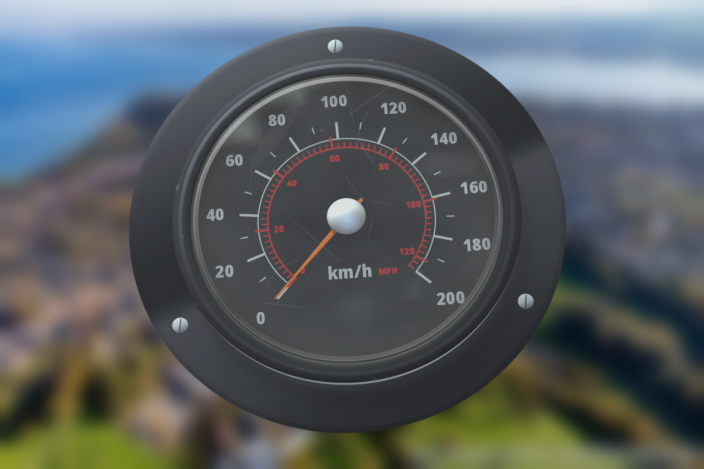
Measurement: 0 km/h
